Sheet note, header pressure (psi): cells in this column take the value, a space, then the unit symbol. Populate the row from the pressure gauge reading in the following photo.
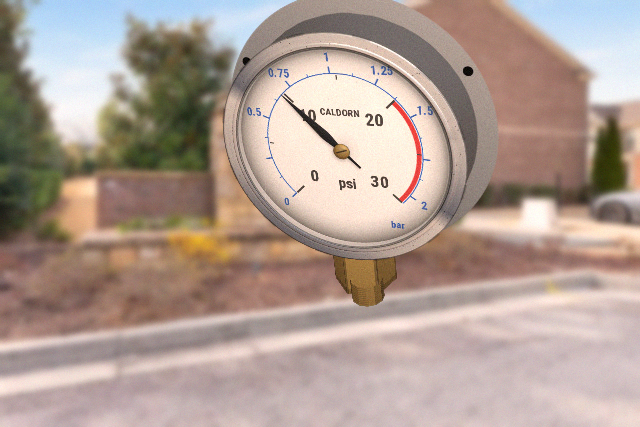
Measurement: 10 psi
